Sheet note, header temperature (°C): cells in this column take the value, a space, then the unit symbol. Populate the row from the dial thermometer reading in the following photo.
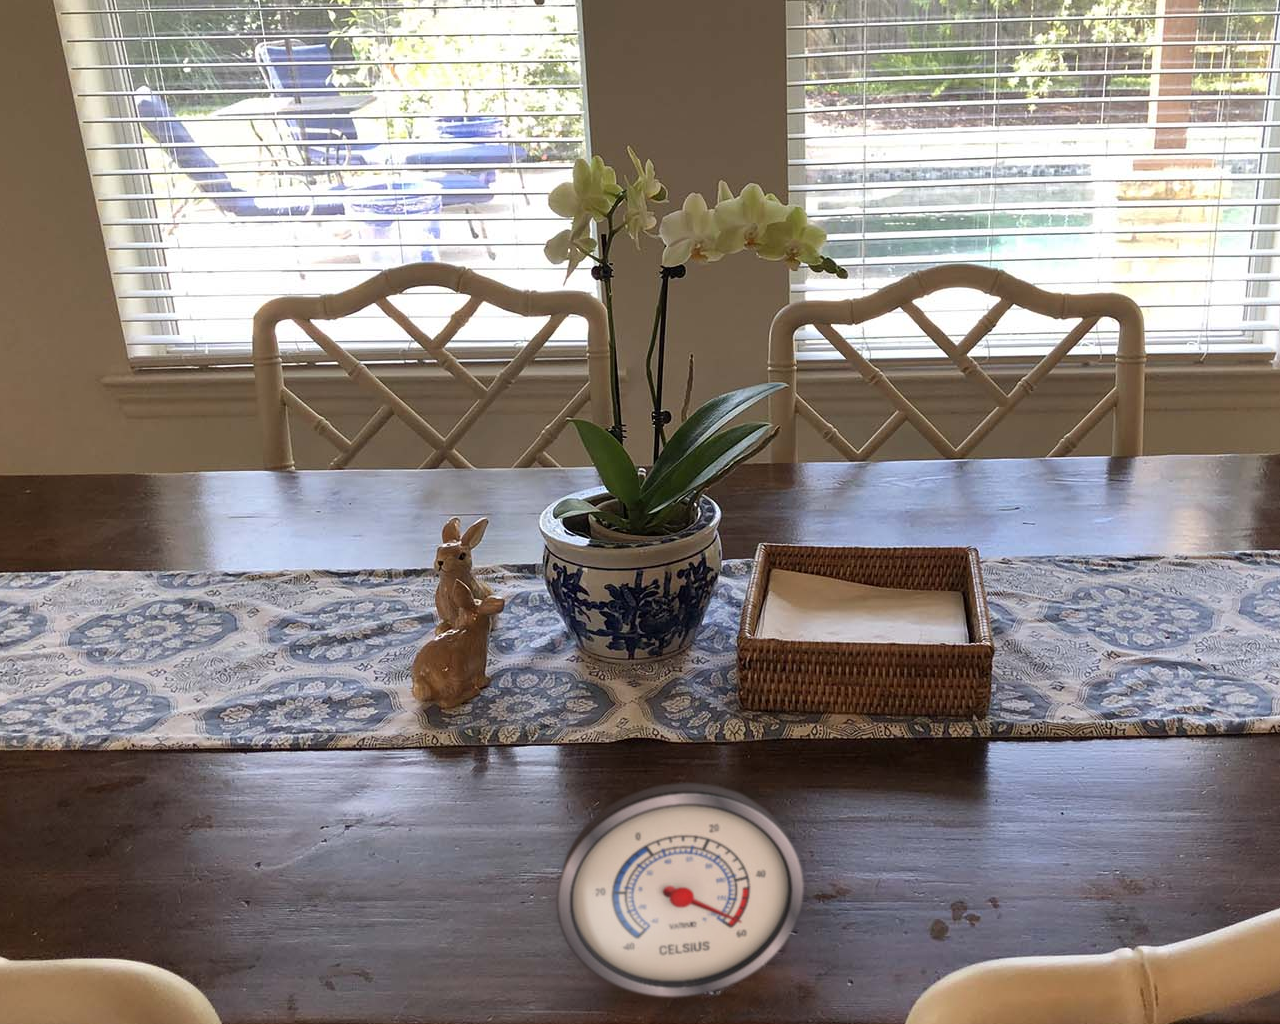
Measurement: 56 °C
